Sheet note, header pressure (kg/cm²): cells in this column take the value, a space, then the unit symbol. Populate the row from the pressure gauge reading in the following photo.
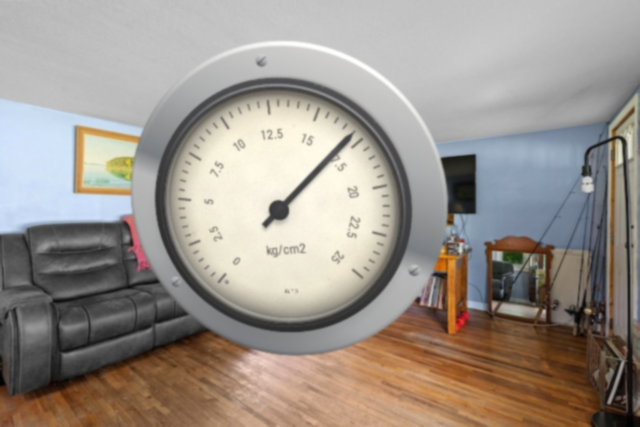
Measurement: 17 kg/cm²
